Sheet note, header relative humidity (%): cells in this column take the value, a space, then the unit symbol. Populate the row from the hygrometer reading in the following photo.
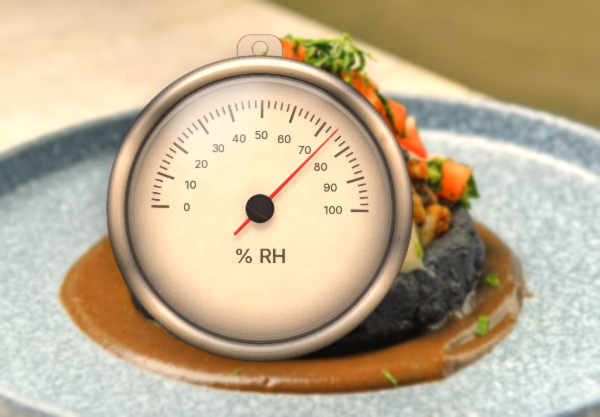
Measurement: 74 %
